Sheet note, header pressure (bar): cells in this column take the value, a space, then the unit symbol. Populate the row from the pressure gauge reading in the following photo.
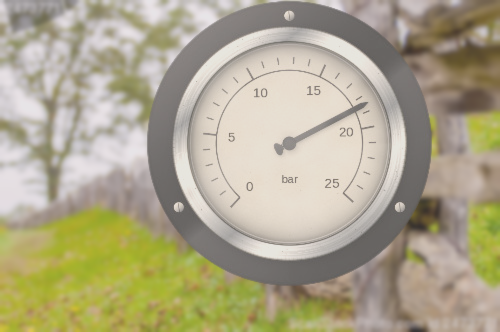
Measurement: 18.5 bar
